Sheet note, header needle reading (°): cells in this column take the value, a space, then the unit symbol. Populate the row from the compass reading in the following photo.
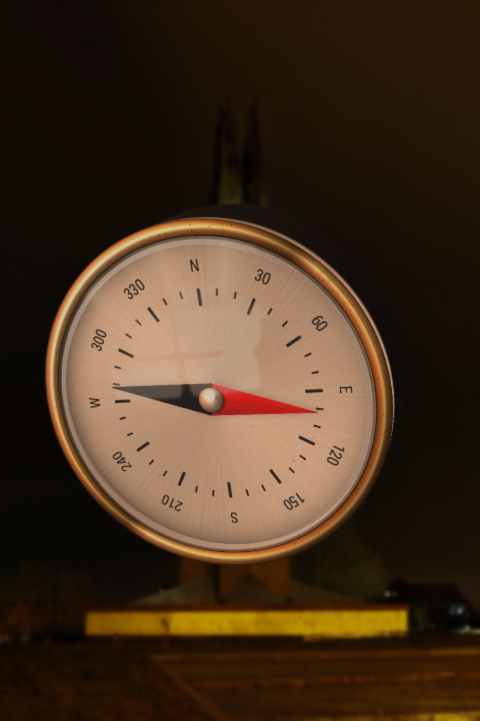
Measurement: 100 °
